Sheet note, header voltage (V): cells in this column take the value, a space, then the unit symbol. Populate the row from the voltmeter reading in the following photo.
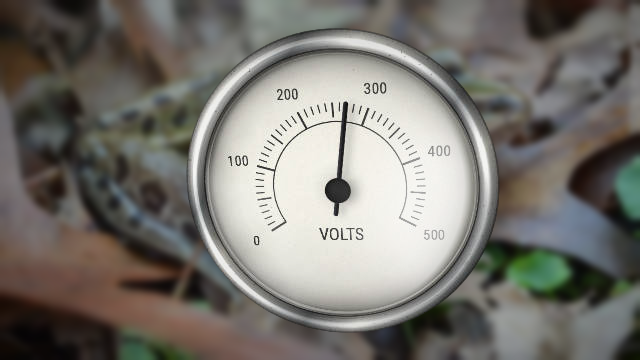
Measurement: 270 V
